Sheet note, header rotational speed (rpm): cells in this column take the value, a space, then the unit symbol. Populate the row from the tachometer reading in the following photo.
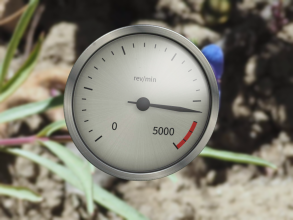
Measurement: 4200 rpm
